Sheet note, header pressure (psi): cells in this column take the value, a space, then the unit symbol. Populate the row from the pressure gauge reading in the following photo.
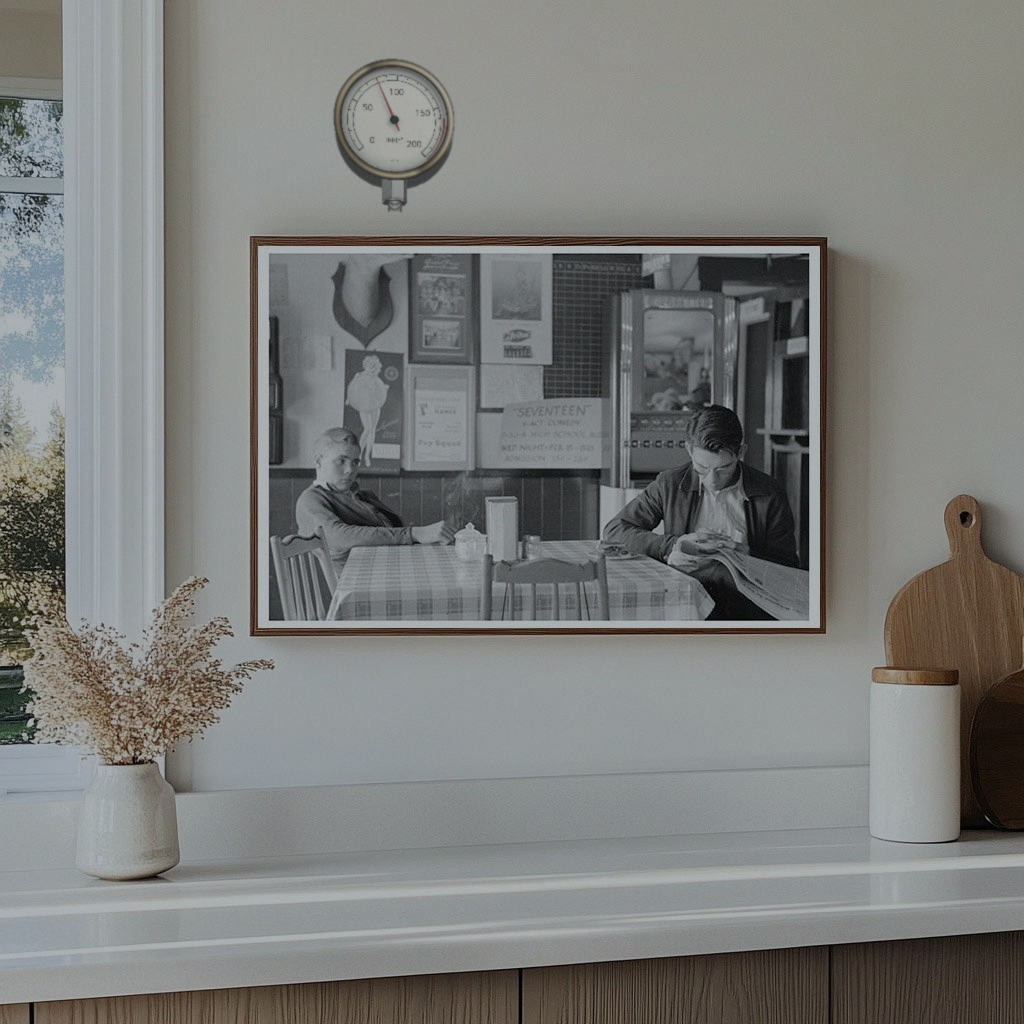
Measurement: 80 psi
